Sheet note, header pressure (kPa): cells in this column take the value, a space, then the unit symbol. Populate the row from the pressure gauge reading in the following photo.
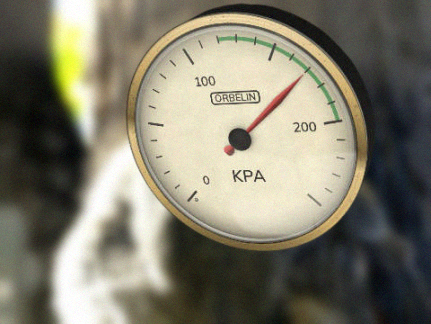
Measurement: 170 kPa
